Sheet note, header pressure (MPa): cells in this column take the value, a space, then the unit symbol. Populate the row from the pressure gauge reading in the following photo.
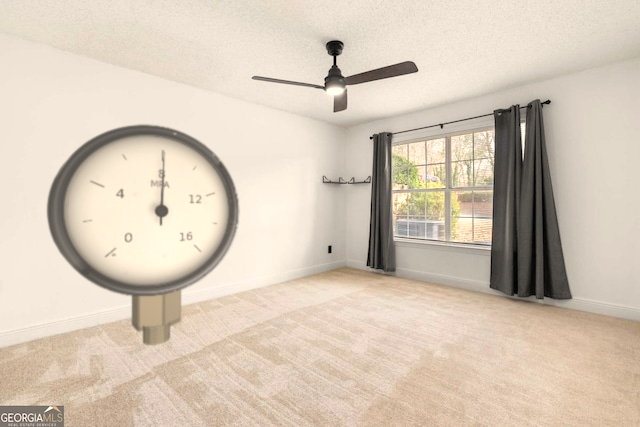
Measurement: 8 MPa
